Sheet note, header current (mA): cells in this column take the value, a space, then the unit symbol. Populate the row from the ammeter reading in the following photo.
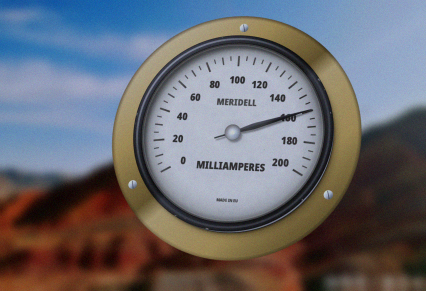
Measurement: 160 mA
